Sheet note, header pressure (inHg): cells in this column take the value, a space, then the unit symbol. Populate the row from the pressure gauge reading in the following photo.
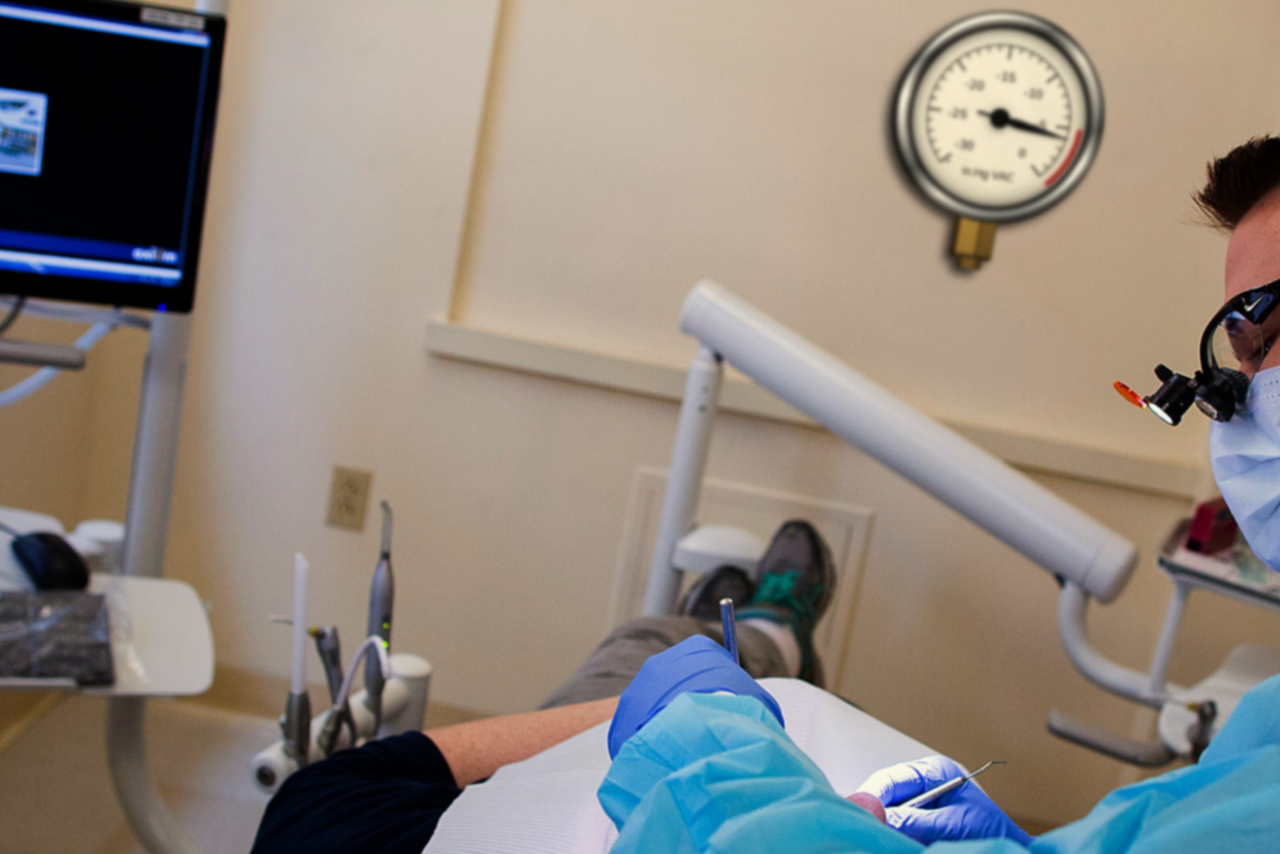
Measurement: -4 inHg
